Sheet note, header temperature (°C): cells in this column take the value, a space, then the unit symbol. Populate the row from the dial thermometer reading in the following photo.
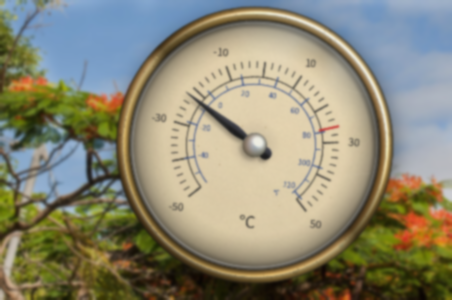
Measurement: -22 °C
